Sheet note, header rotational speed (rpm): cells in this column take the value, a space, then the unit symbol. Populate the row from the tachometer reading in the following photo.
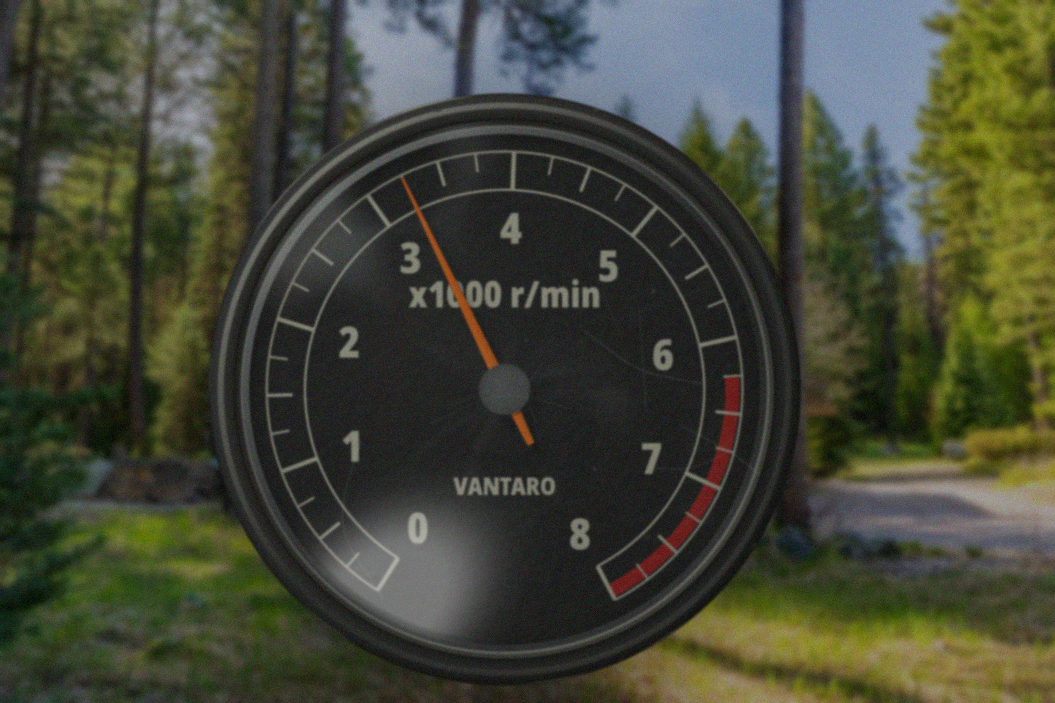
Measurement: 3250 rpm
